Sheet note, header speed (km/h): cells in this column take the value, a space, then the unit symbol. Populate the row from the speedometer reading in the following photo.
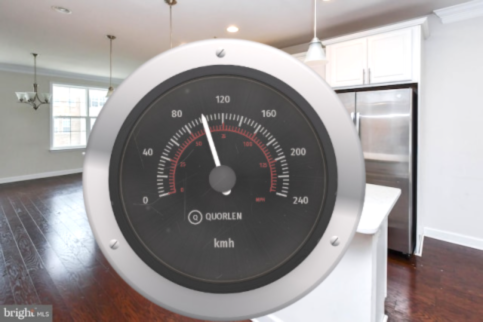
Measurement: 100 km/h
